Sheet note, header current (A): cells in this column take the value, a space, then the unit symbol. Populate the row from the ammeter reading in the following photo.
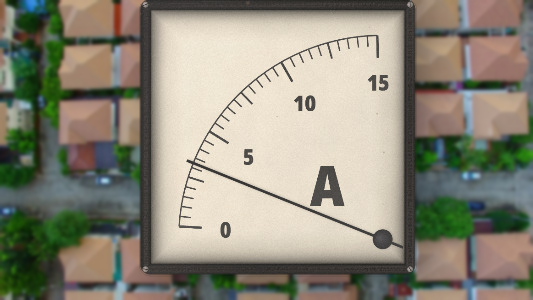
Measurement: 3.25 A
